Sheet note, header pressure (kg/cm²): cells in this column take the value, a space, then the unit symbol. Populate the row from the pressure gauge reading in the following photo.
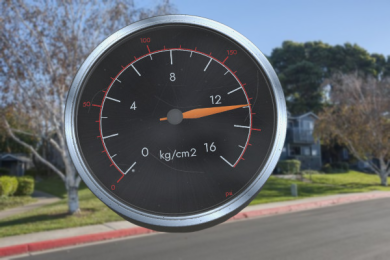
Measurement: 13 kg/cm²
